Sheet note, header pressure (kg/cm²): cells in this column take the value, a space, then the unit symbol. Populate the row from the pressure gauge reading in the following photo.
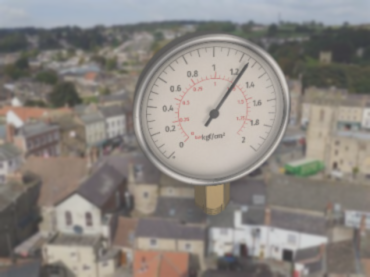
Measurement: 1.25 kg/cm²
